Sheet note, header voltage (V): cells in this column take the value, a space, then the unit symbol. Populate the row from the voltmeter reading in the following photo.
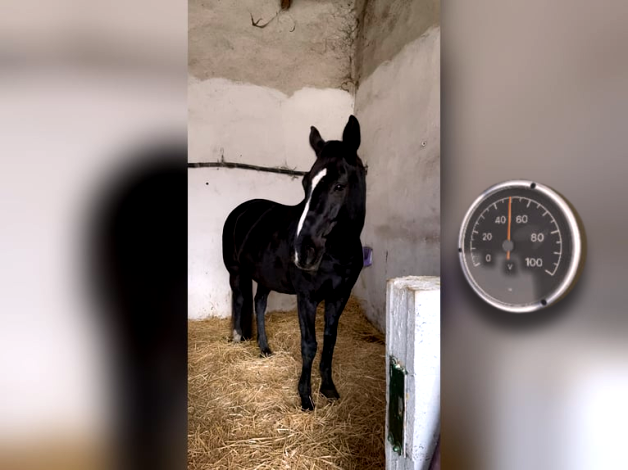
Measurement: 50 V
